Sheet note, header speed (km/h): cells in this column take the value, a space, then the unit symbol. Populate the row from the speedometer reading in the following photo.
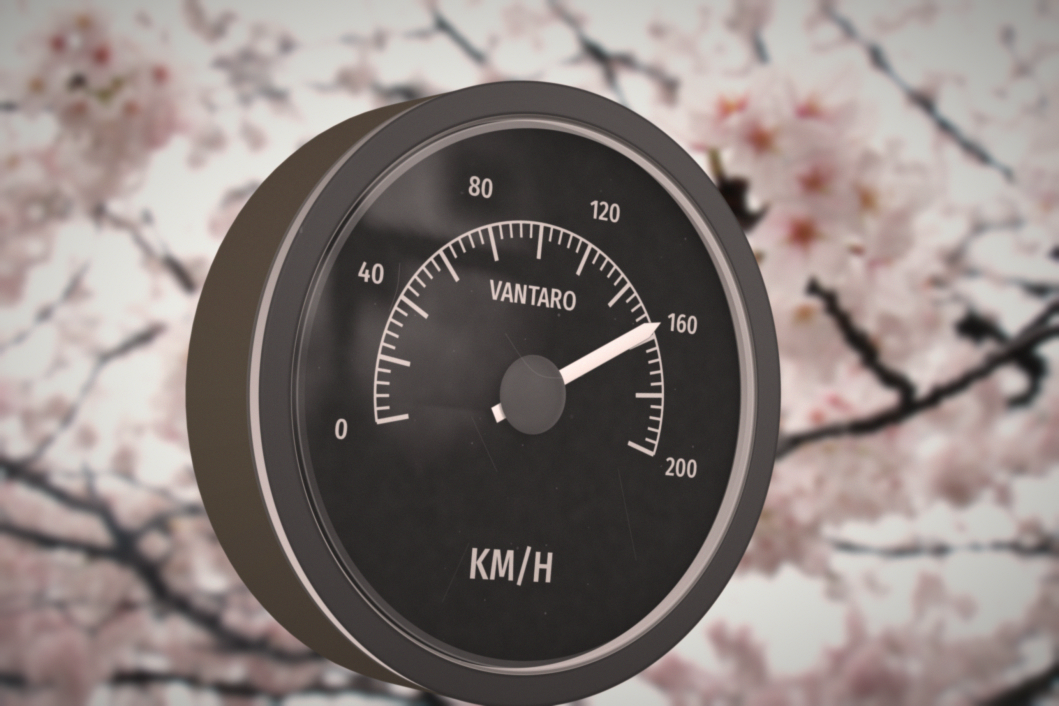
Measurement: 156 km/h
